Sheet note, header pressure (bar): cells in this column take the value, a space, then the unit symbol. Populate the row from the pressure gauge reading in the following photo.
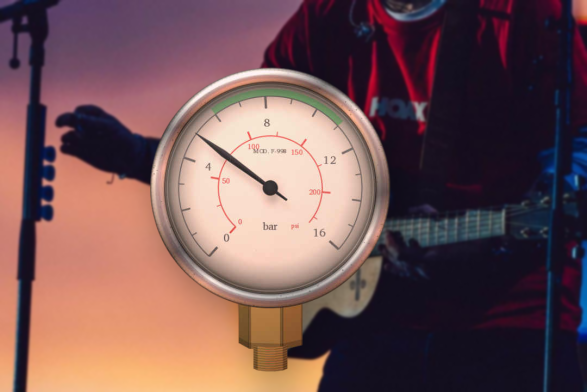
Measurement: 5 bar
